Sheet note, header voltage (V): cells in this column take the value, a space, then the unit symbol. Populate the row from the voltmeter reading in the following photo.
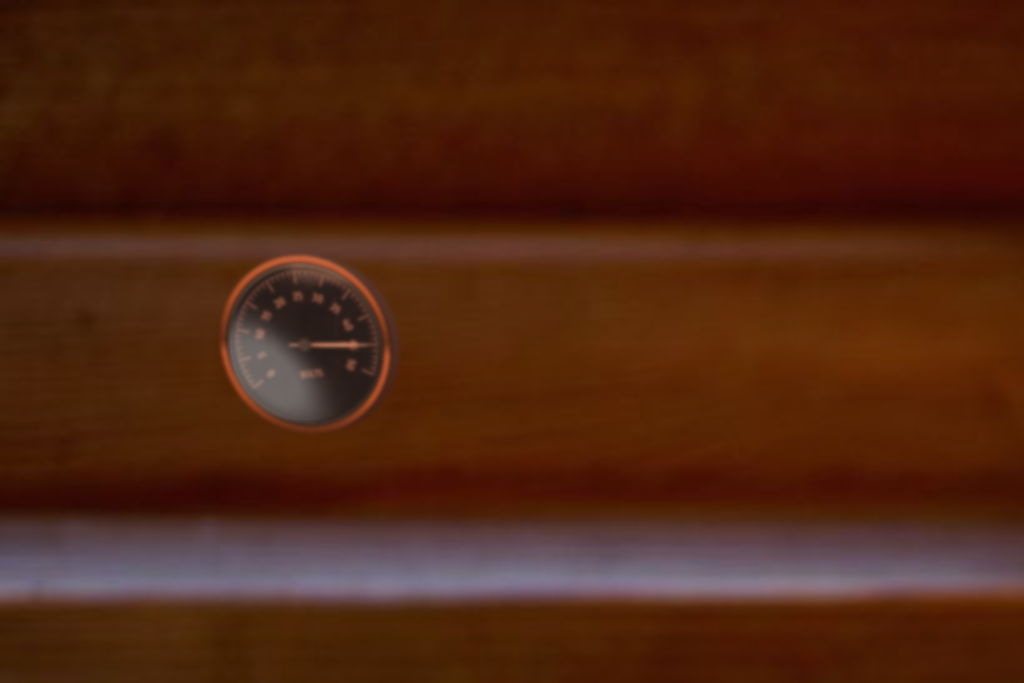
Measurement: 45 V
